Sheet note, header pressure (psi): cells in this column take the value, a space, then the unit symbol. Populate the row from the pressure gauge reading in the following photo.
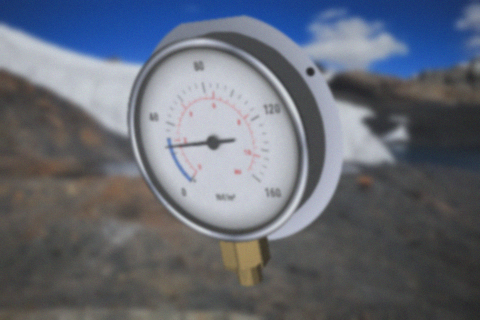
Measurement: 25 psi
